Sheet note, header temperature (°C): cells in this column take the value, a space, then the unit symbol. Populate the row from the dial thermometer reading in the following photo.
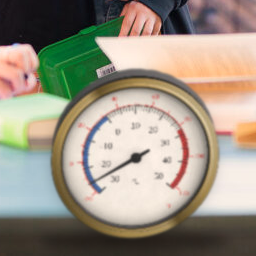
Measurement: -25 °C
